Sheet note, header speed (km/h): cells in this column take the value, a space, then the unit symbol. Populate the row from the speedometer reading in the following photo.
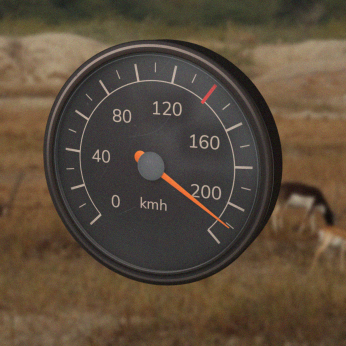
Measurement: 210 km/h
